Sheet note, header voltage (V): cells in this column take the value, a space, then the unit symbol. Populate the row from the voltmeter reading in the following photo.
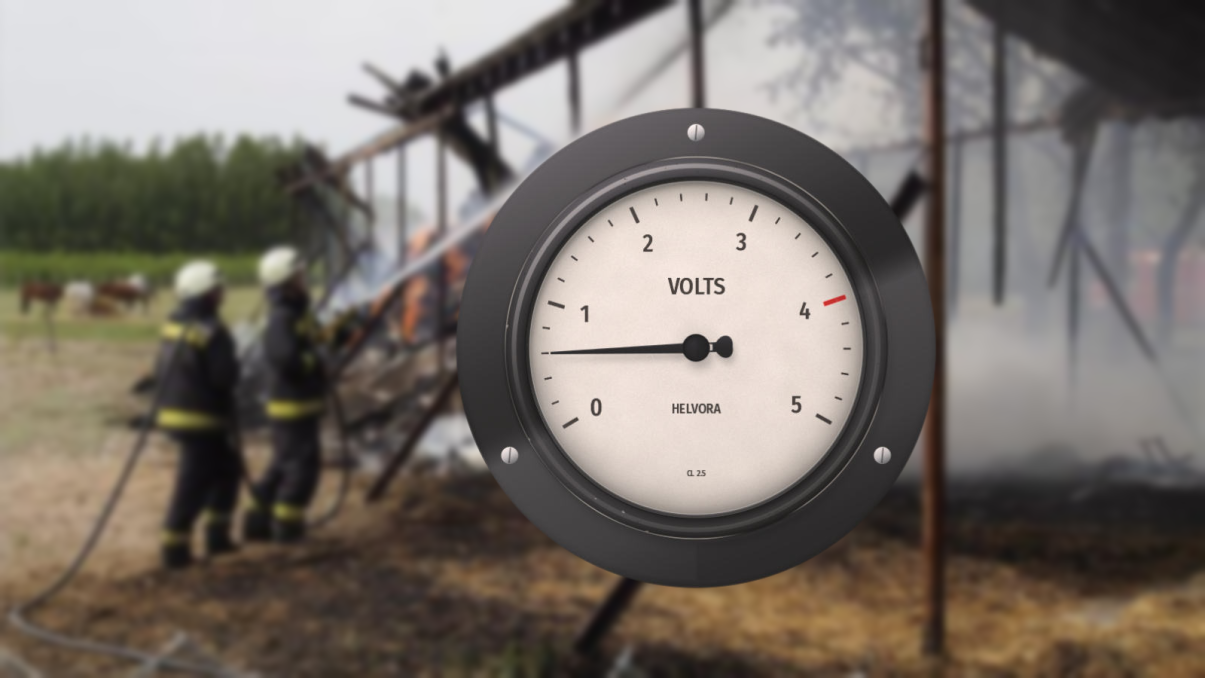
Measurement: 0.6 V
